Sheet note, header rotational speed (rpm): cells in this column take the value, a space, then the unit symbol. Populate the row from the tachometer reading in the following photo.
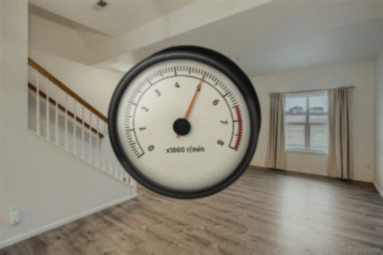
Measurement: 5000 rpm
